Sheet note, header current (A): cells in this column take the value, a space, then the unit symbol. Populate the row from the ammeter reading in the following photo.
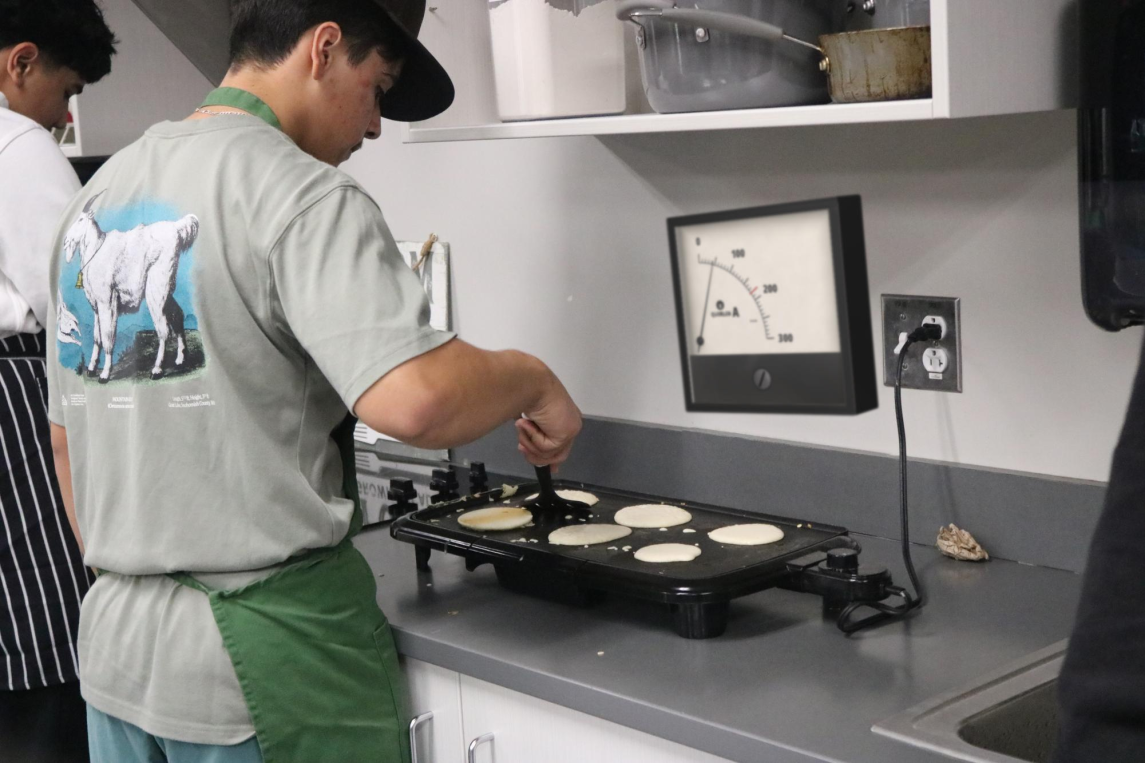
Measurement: 50 A
